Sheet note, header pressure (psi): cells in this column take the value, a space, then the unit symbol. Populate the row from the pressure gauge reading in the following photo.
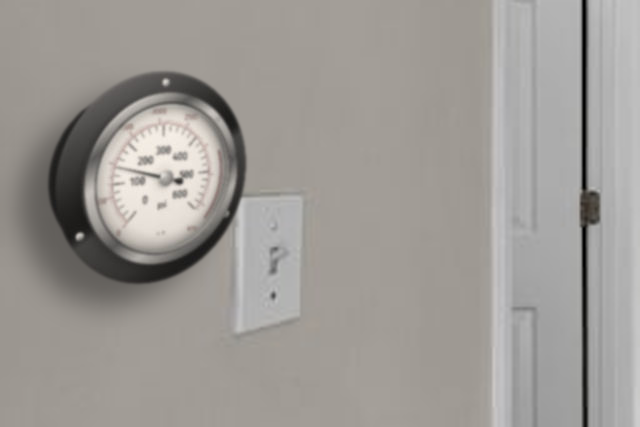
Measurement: 140 psi
